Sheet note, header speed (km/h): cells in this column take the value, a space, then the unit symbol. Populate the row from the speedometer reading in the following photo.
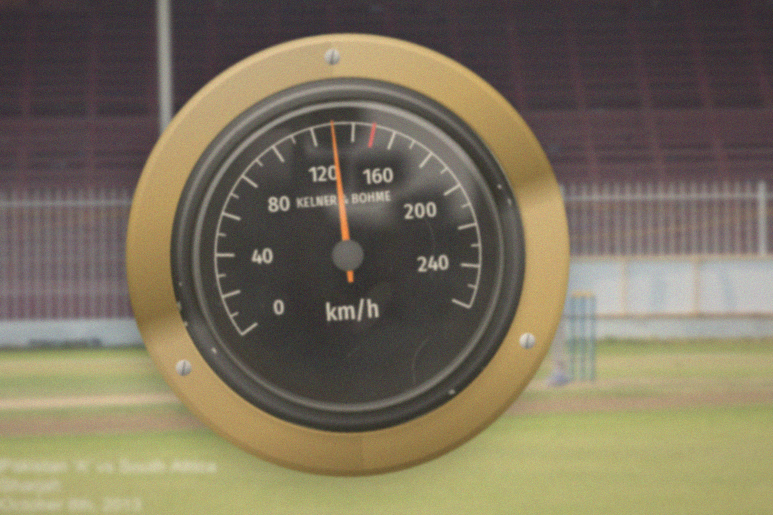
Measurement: 130 km/h
